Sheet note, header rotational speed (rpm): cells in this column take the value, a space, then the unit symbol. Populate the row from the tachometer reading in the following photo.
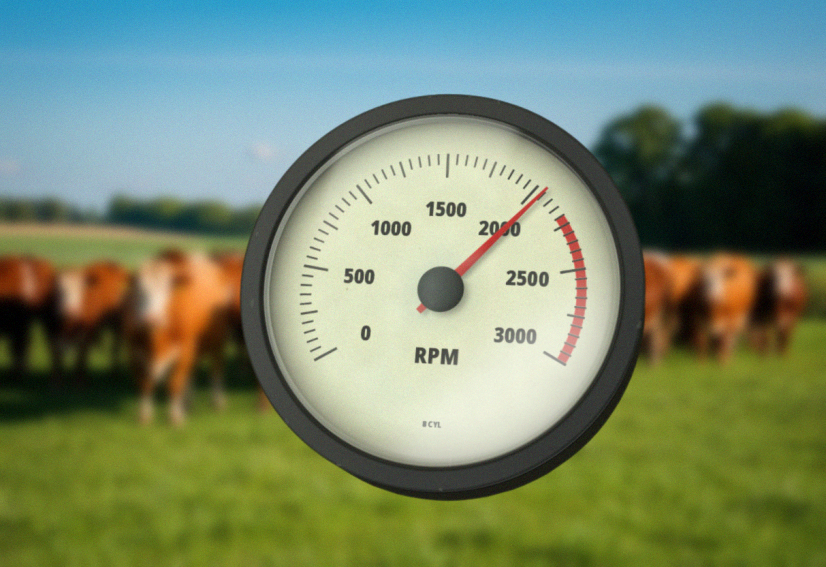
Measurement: 2050 rpm
